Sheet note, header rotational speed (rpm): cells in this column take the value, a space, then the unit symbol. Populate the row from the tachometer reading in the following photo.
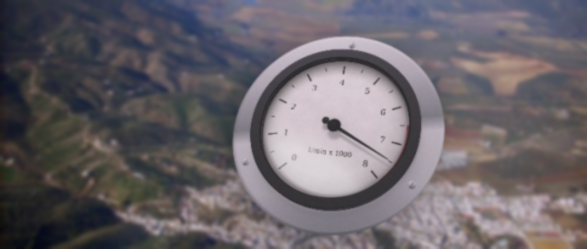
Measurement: 7500 rpm
